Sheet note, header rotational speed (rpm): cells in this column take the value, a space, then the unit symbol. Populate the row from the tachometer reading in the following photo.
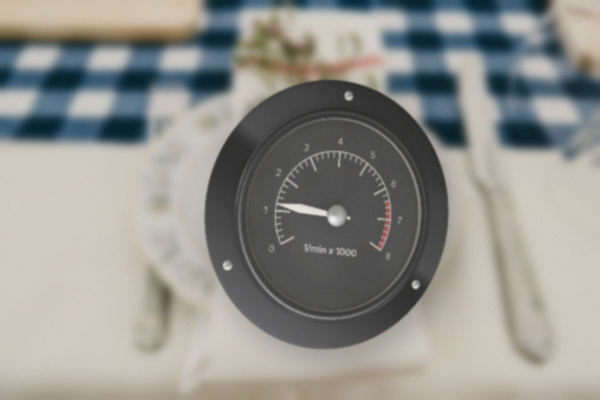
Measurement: 1200 rpm
